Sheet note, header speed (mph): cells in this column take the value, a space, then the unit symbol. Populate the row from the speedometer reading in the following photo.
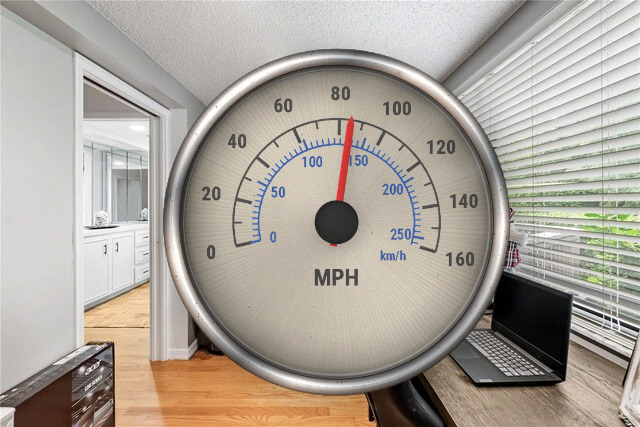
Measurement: 85 mph
